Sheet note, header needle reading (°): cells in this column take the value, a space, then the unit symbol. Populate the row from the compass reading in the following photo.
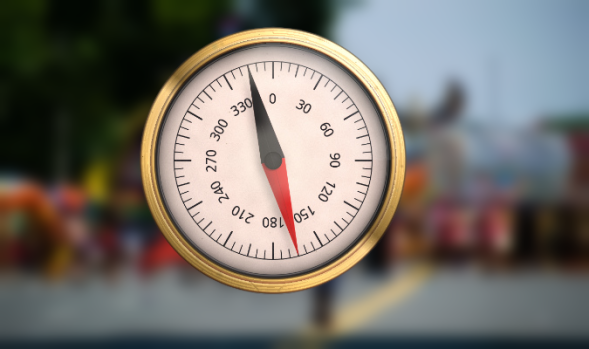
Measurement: 165 °
